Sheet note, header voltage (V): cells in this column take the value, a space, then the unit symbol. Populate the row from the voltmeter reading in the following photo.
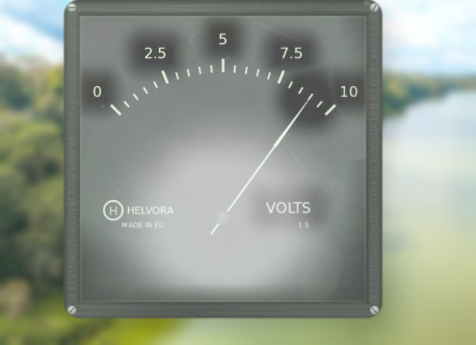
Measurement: 9 V
